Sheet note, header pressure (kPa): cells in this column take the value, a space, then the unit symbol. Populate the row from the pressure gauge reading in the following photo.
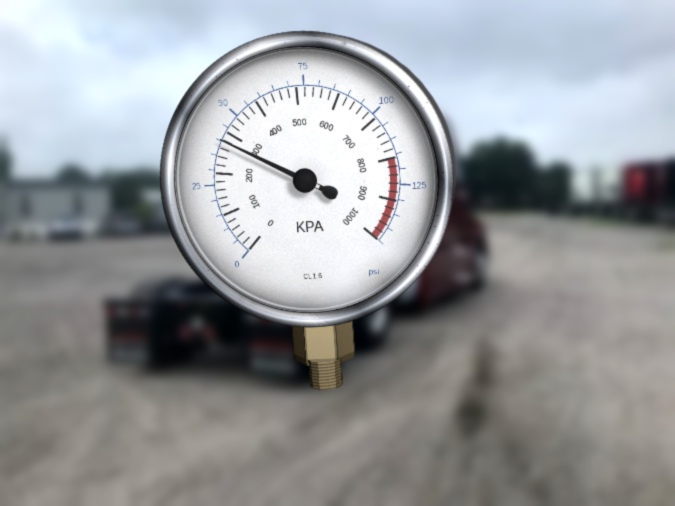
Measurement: 280 kPa
